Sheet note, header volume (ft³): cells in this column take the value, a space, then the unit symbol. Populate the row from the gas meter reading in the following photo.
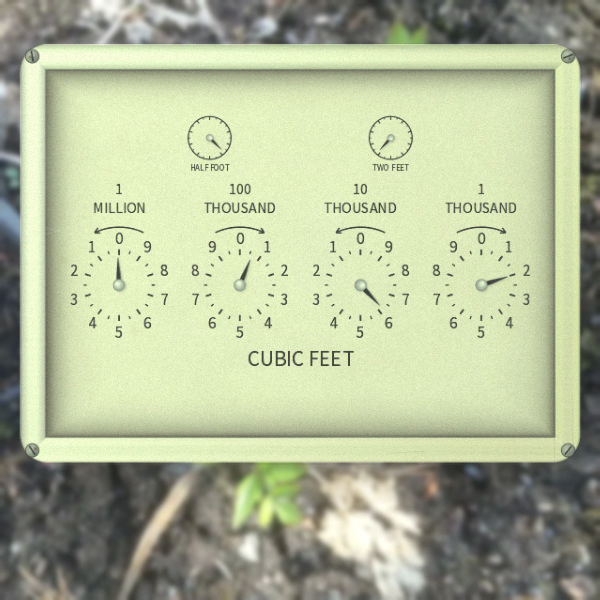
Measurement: 6200 ft³
